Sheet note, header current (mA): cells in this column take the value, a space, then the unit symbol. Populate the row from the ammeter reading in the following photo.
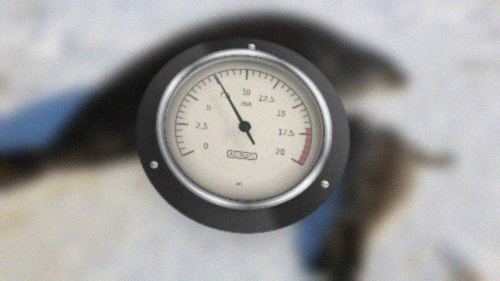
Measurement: 7.5 mA
